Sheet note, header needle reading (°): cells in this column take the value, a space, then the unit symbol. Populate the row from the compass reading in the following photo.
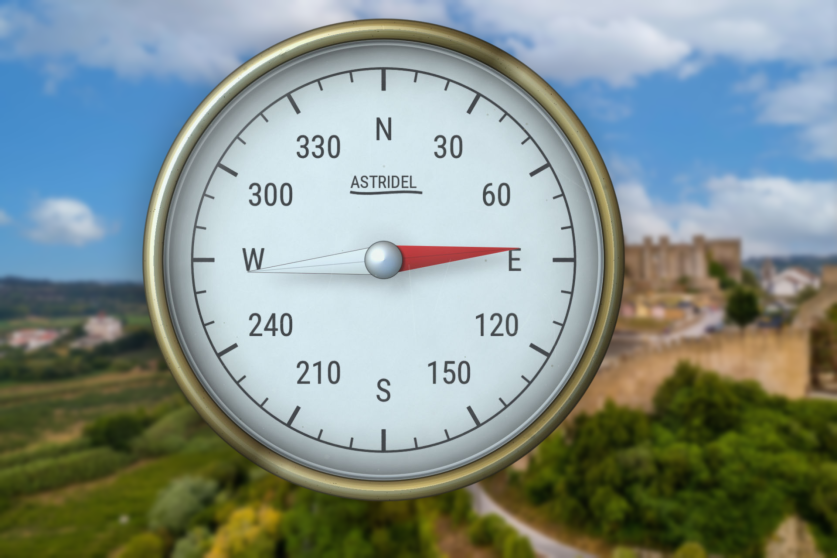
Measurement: 85 °
